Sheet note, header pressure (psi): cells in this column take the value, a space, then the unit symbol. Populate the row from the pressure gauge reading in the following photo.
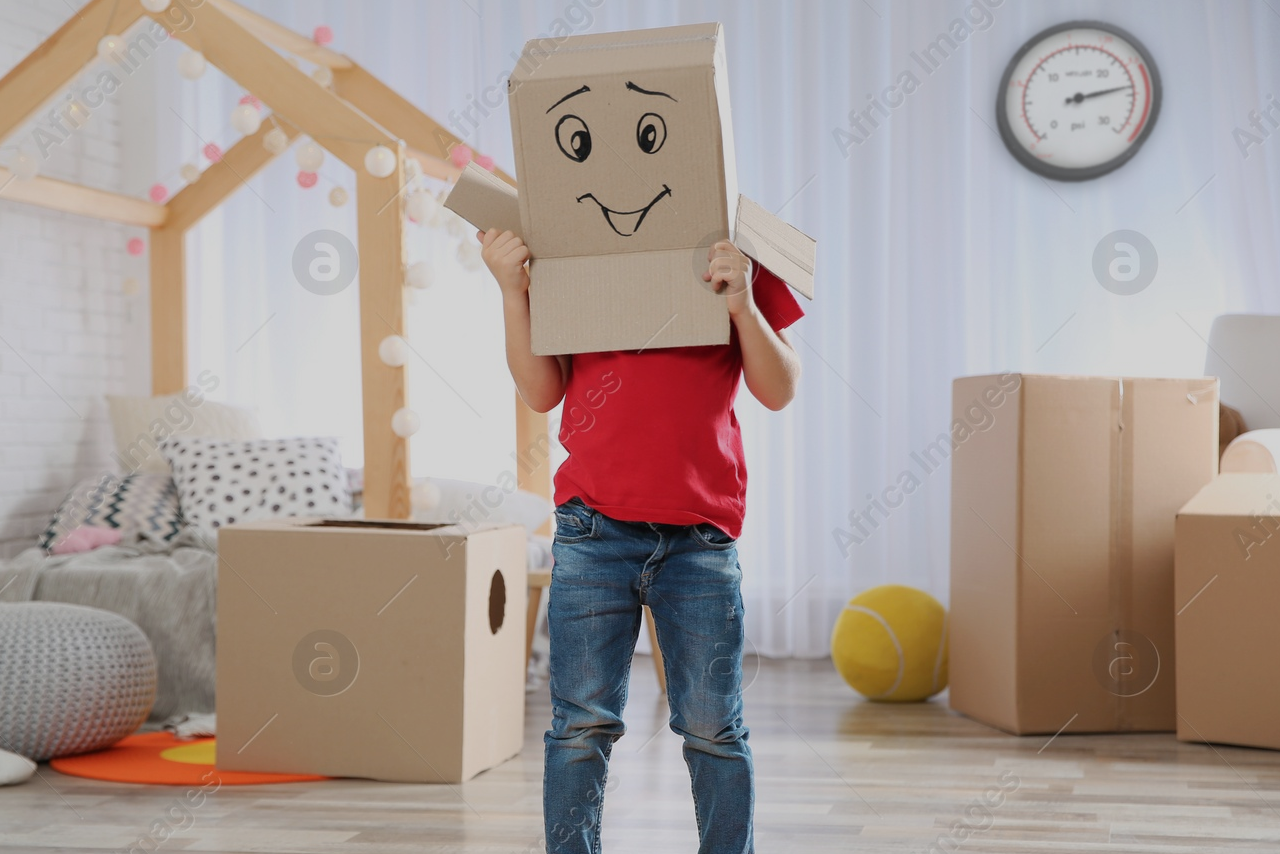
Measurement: 24 psi
